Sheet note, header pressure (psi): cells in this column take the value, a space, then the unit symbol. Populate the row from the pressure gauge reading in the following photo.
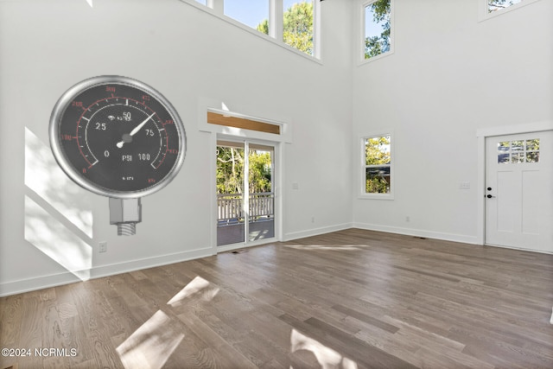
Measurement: 65 psi
